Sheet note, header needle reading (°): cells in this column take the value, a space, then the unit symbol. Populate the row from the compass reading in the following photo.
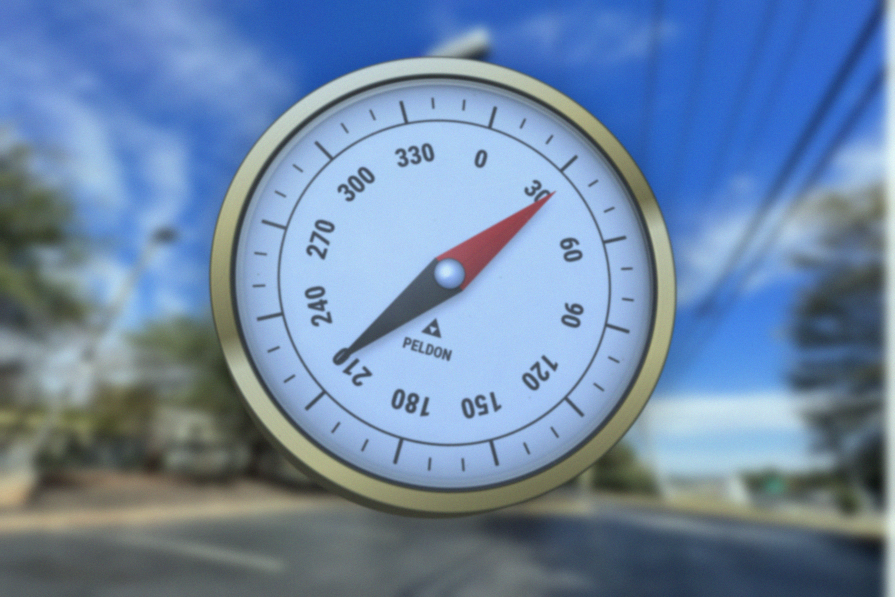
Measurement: 35 °
